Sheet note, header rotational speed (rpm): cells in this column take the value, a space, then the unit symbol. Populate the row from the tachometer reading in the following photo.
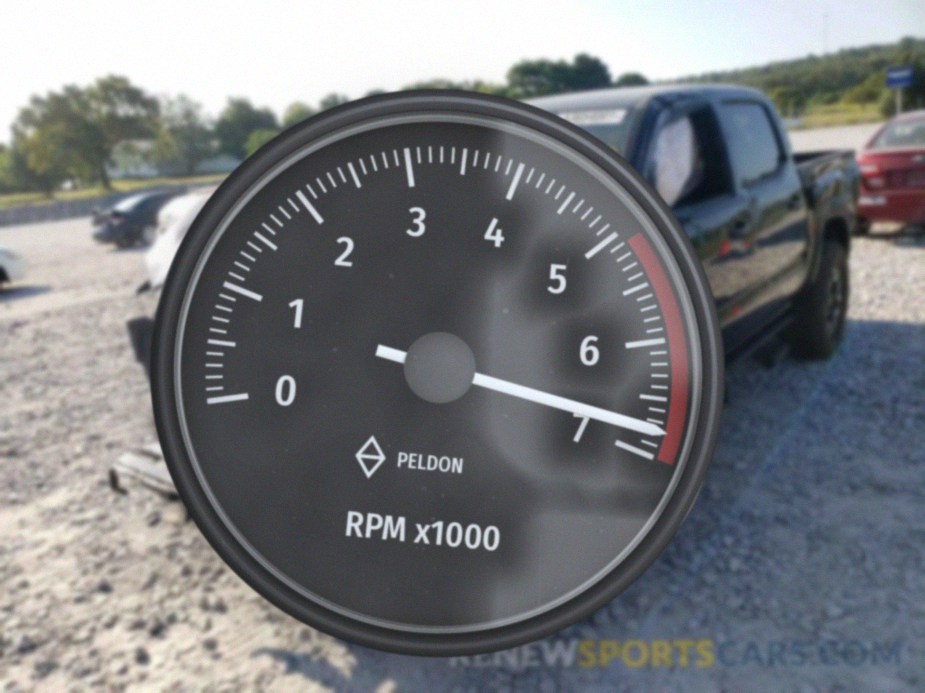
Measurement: 6800 rpm
